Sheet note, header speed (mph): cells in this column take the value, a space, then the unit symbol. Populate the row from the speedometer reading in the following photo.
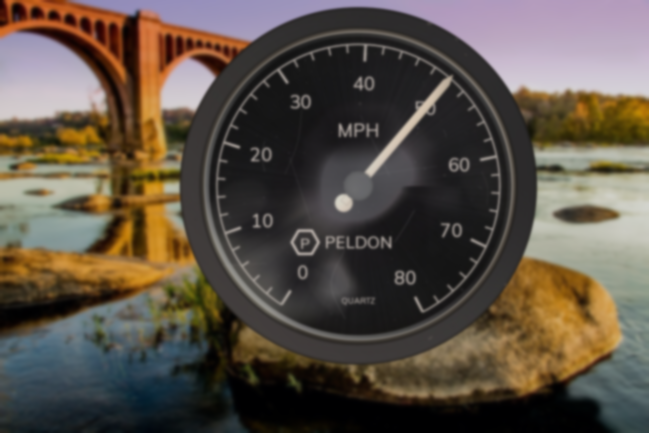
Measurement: 50 mph
